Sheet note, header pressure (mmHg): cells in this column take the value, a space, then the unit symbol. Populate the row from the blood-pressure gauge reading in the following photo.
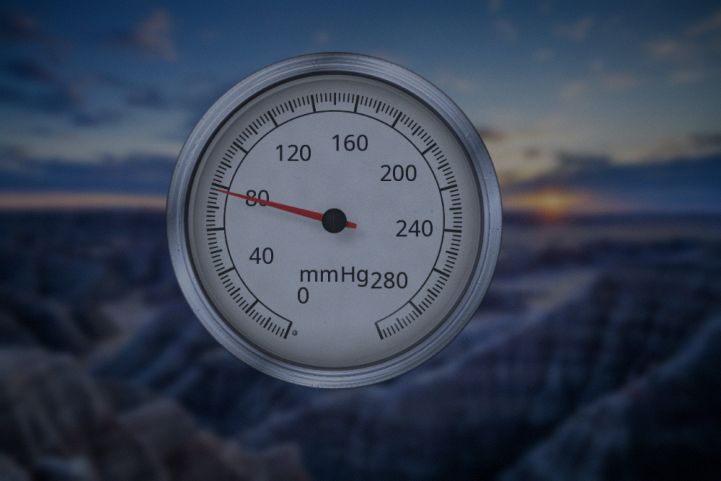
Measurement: 78 mmHg
